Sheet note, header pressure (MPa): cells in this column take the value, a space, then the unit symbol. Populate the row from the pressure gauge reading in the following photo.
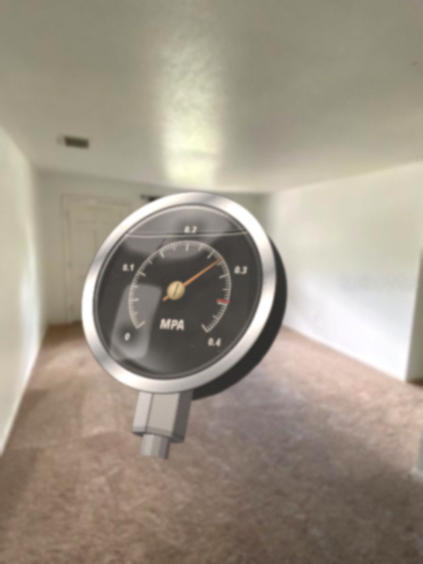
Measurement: 0.275 MPa
